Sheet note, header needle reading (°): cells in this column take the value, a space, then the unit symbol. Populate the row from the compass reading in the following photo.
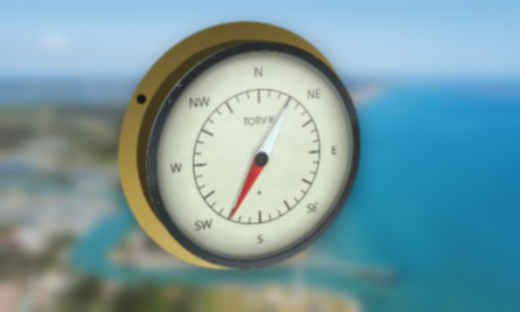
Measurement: 210 °
